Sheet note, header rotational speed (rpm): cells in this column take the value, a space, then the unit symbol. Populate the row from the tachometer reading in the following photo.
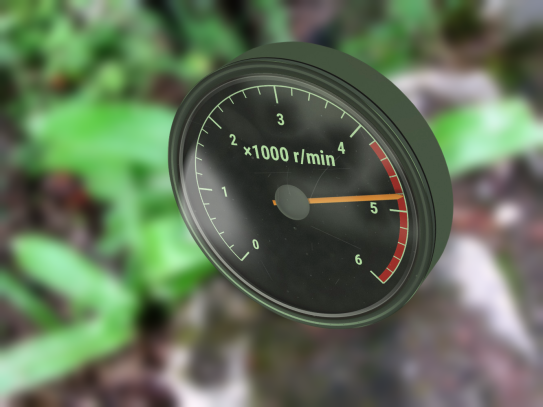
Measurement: 4800 rpm
